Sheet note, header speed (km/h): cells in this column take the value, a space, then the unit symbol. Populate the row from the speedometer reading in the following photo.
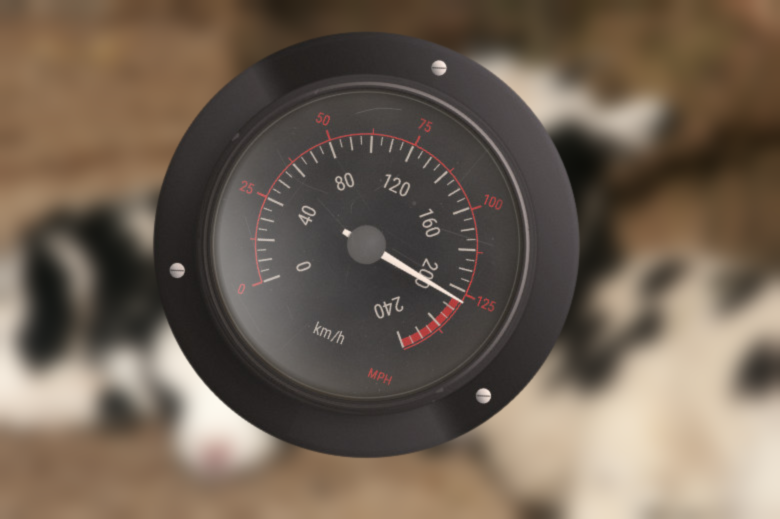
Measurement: 205 km/h
